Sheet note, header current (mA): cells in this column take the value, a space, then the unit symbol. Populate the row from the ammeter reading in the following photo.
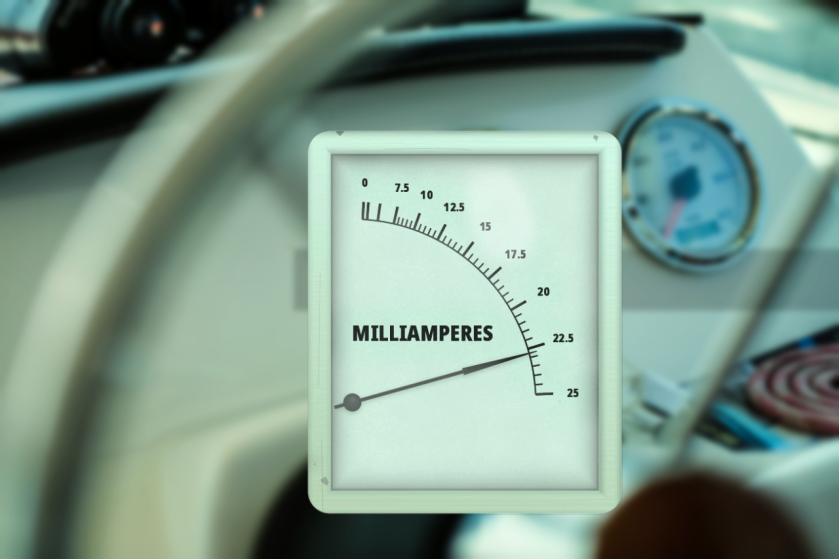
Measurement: 22.75 mA
